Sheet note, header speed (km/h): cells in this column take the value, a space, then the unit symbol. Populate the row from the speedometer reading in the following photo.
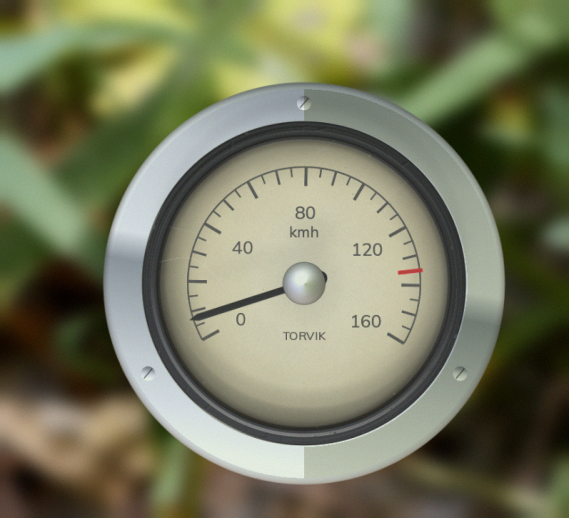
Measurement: 7.5 km/h
